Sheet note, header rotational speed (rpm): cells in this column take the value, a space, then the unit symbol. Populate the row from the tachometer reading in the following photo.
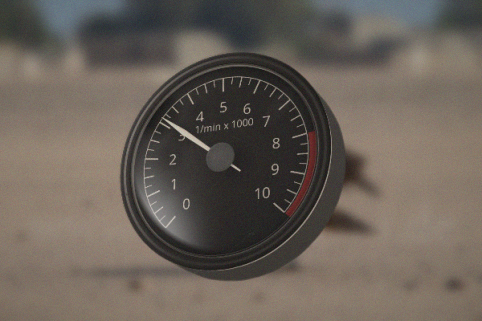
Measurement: 3125 rpm
